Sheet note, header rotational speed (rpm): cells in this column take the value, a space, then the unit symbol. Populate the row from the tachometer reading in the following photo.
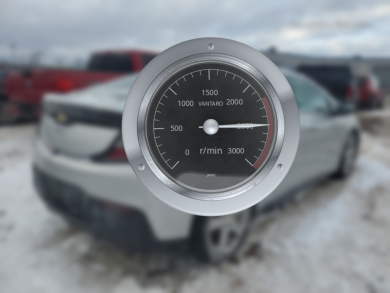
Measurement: 2500 rpm
